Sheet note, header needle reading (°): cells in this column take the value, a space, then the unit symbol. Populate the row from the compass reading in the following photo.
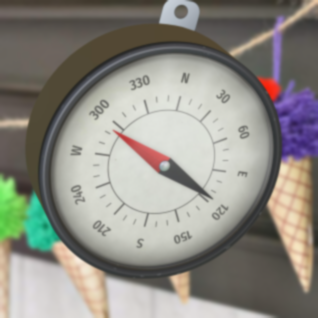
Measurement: 295 °
